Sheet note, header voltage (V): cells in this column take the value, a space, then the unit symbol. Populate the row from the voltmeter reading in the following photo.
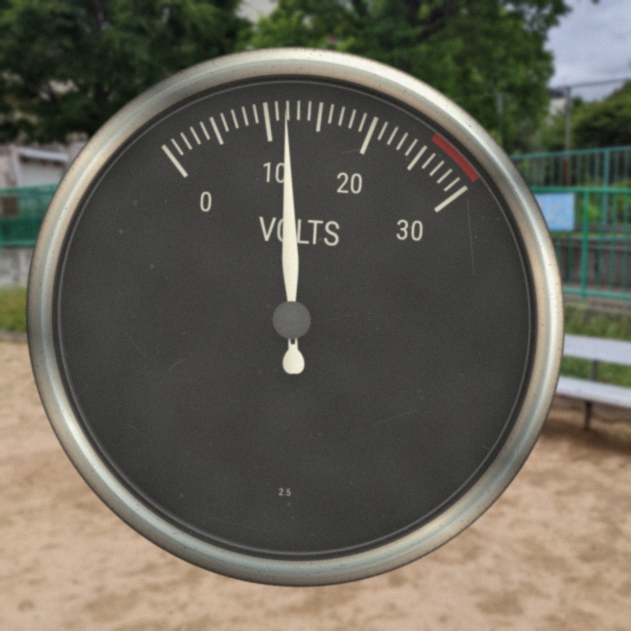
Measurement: 12 V
